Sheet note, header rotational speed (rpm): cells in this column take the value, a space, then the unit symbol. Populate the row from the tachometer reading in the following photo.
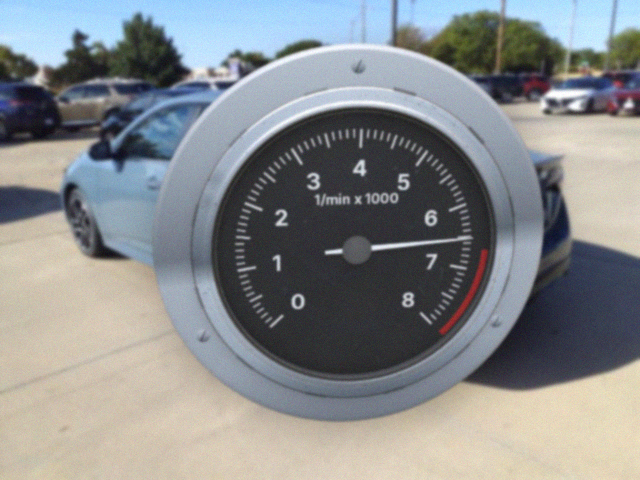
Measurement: 6500 rpm
